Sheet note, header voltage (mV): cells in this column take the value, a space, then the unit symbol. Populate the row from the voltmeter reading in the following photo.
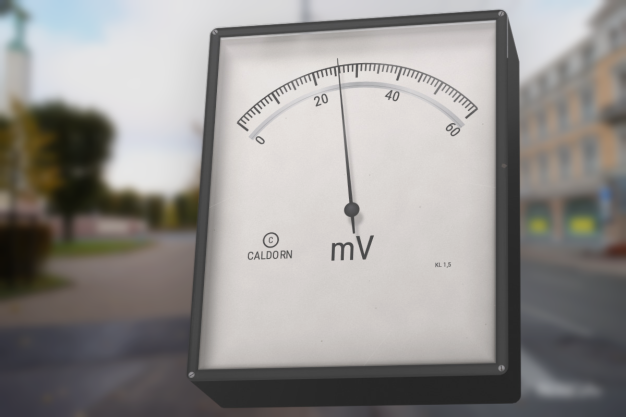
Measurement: 26 mV
